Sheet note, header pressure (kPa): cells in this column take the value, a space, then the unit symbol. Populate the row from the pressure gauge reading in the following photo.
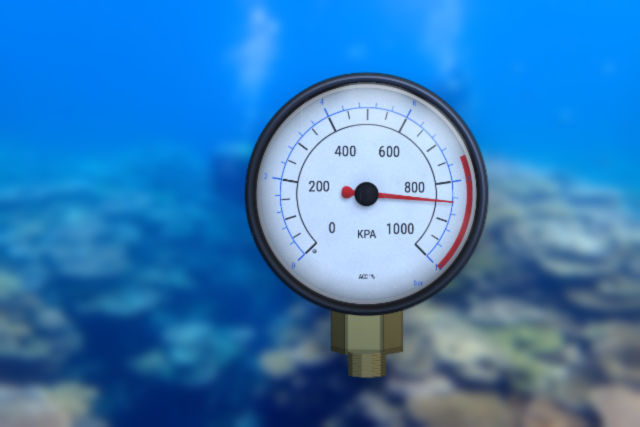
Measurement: 850 kPa
